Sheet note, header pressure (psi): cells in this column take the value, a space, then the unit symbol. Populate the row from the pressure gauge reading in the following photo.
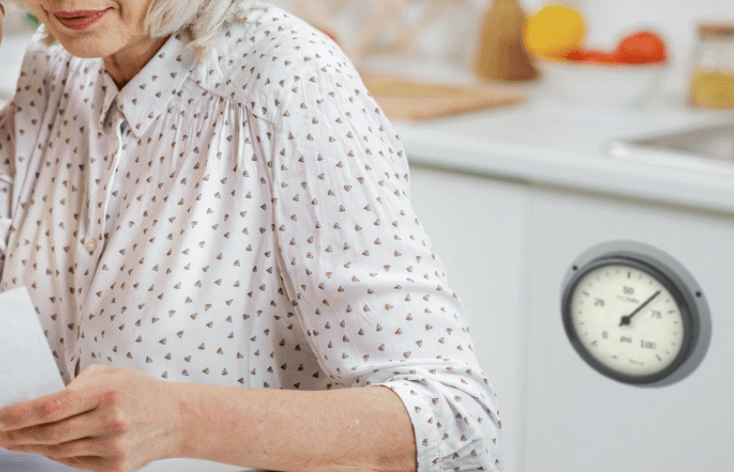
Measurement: 65 psi
